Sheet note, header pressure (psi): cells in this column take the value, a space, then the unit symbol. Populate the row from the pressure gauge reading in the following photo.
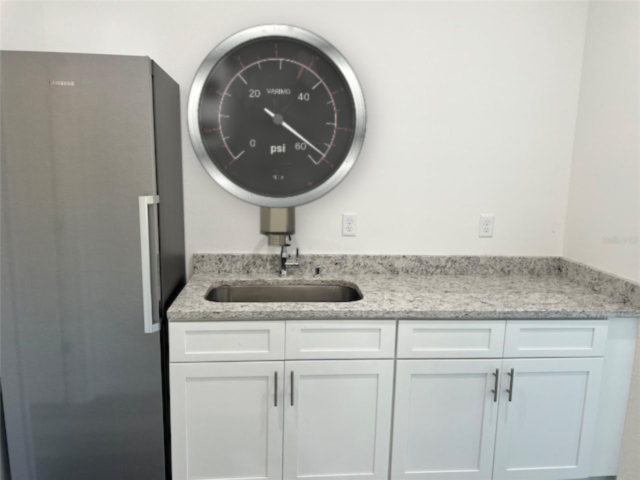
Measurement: 57.5 psi
